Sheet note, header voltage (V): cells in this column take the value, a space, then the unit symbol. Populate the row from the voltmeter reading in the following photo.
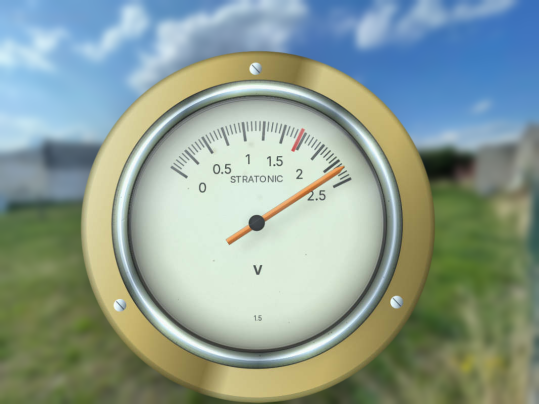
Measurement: 2.35 V
